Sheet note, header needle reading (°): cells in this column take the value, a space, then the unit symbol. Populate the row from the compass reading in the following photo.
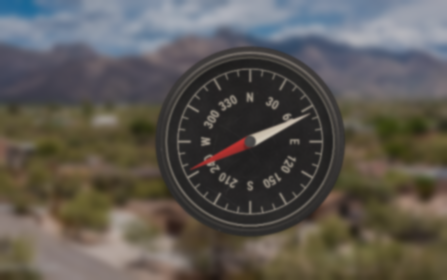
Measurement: 245 °
